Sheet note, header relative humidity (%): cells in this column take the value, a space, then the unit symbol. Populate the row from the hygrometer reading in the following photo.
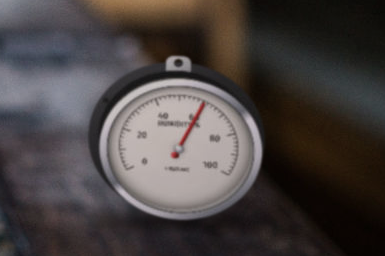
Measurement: 60 %
